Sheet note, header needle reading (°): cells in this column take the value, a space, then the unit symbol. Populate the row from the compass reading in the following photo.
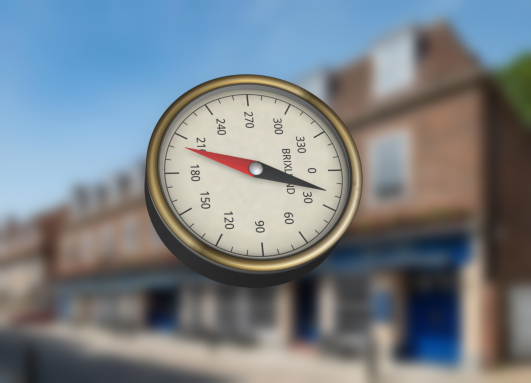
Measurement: 200 °
